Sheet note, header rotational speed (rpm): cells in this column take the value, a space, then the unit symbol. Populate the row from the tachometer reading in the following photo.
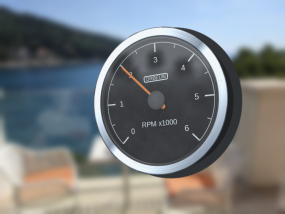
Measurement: 2000 rpm
